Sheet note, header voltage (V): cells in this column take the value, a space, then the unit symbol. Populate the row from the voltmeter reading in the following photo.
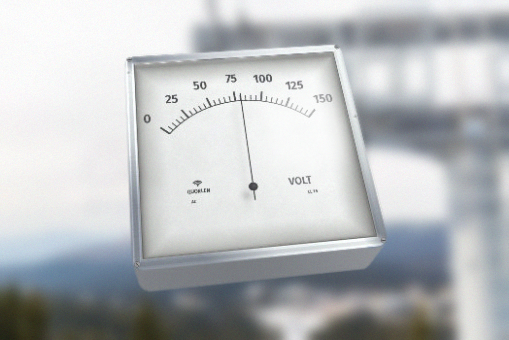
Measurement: 80 V
